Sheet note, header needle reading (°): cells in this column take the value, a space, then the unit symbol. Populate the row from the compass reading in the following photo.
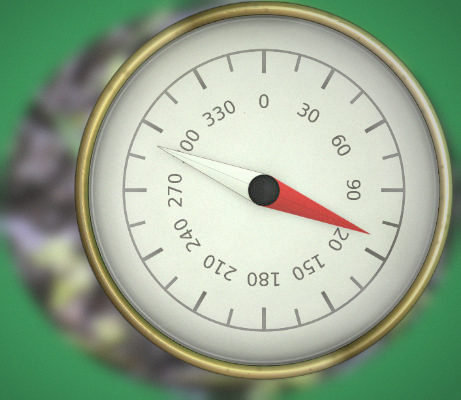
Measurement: 112.5 °
